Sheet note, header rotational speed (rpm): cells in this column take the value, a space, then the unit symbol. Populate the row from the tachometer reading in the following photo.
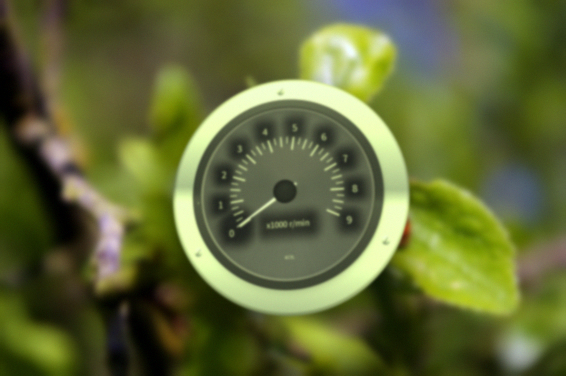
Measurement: 0 rpm
